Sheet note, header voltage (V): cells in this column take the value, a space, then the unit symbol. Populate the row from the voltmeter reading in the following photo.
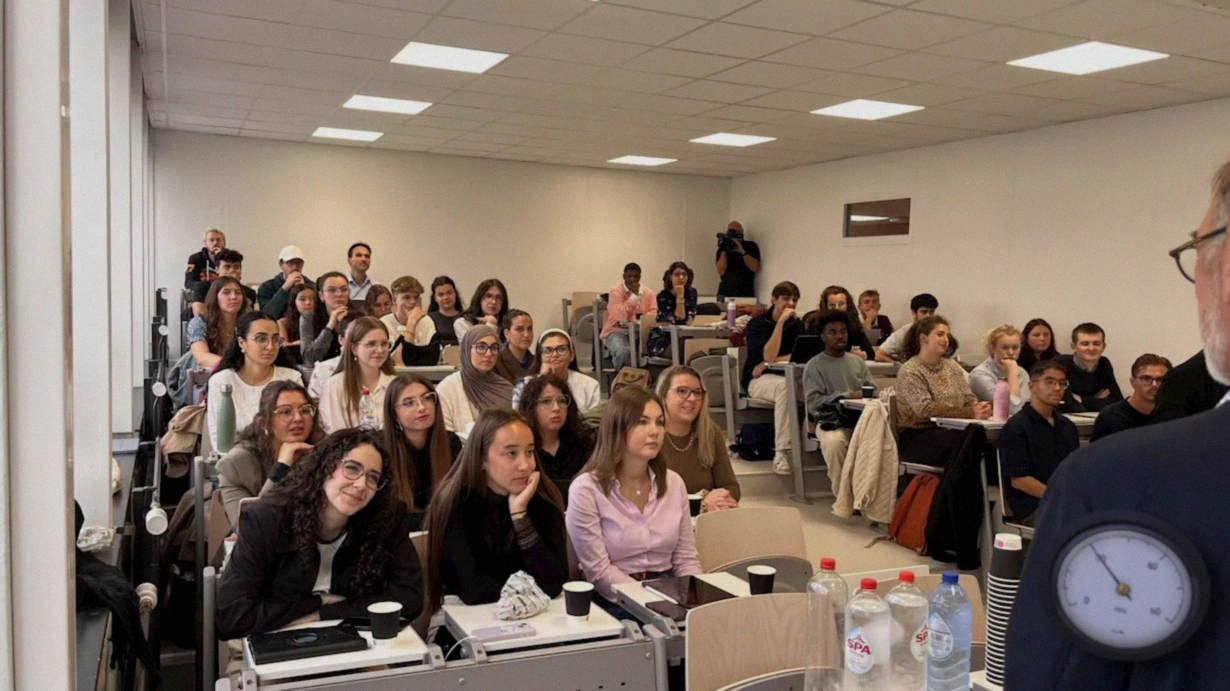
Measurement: 20 V
